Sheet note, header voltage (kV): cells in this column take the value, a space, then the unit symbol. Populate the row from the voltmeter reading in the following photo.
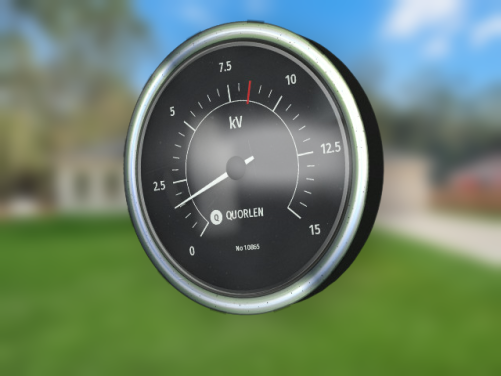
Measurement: 1.5 kV
